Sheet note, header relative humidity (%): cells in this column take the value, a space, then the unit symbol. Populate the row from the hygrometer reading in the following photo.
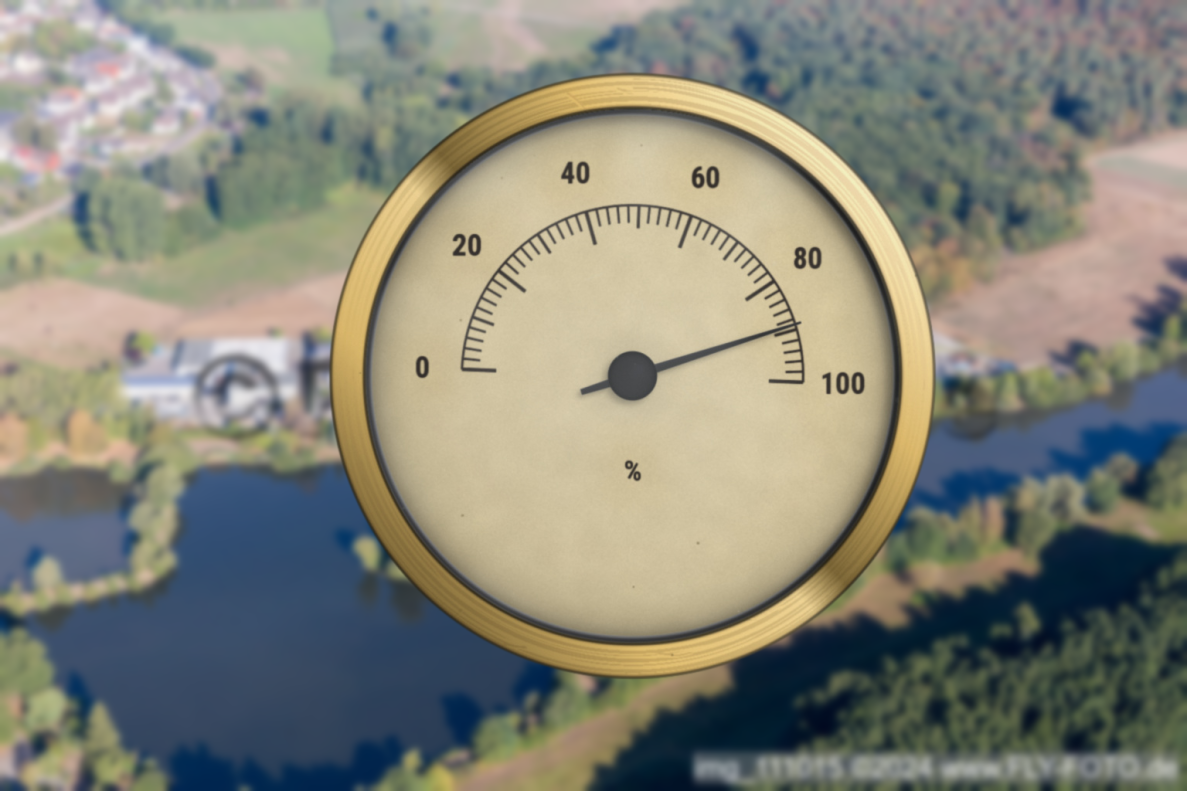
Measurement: 89 %
